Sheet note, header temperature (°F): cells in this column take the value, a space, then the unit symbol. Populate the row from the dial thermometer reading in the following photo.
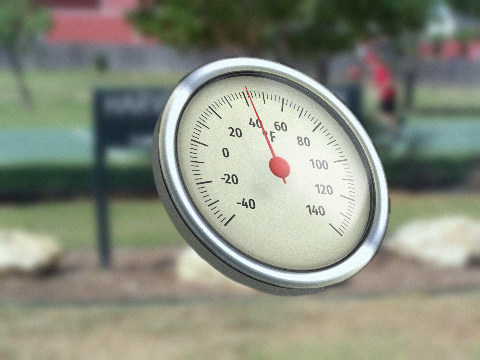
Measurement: 40 °F
